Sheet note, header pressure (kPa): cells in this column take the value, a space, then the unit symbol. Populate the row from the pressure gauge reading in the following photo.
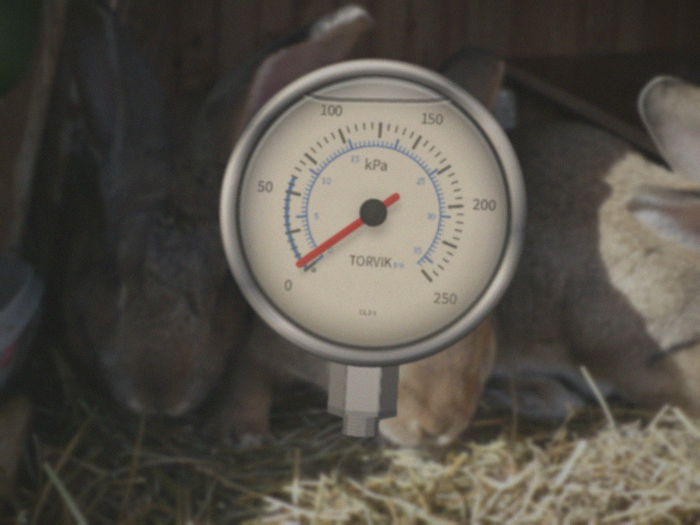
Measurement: 5 kPa
